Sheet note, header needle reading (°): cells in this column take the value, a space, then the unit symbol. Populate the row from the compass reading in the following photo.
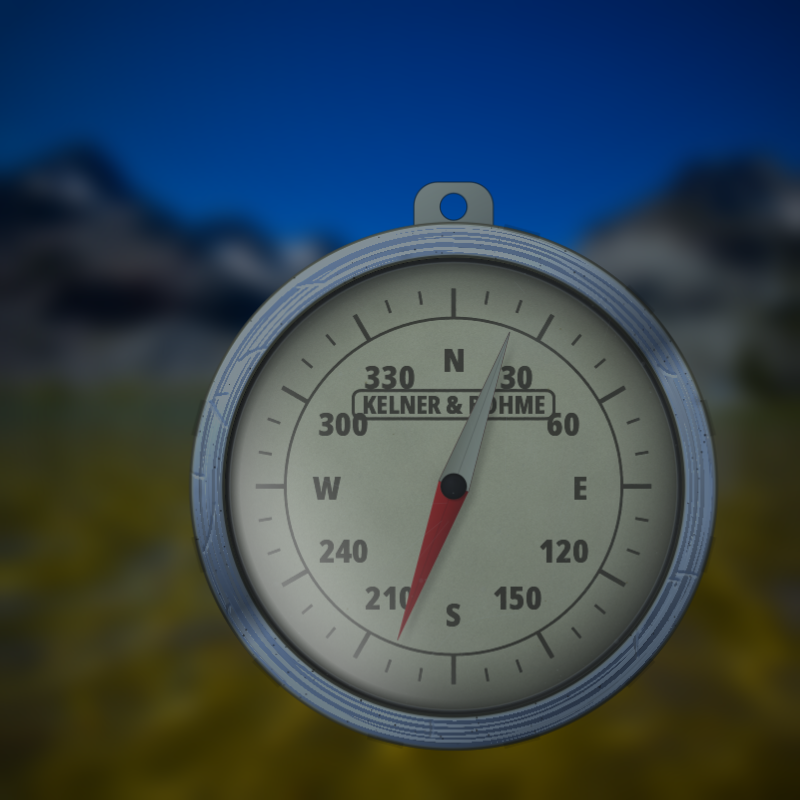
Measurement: 200 °
